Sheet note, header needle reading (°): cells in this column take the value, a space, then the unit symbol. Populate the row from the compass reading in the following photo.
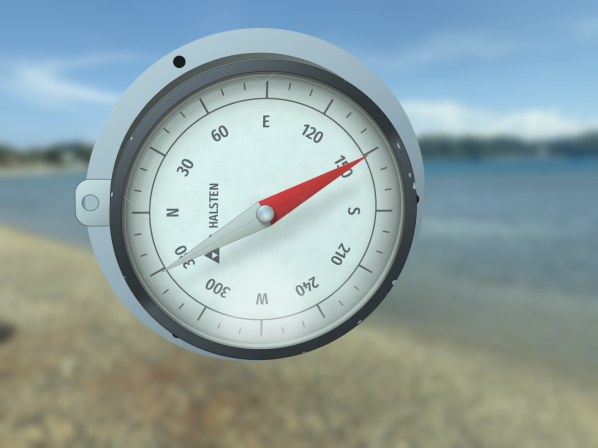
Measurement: 150 °
